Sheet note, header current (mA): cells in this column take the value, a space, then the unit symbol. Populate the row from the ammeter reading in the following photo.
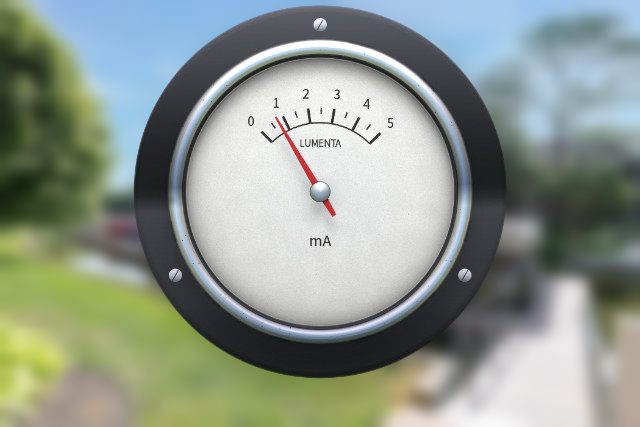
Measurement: 0.75 mA
